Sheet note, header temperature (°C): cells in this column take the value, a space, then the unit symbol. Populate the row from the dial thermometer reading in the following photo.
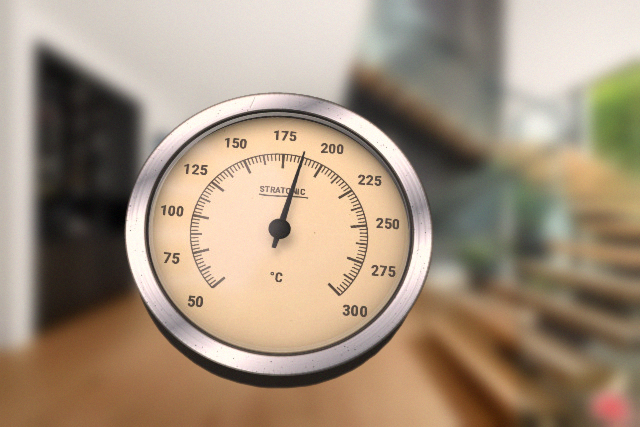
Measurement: 187.5 °C
